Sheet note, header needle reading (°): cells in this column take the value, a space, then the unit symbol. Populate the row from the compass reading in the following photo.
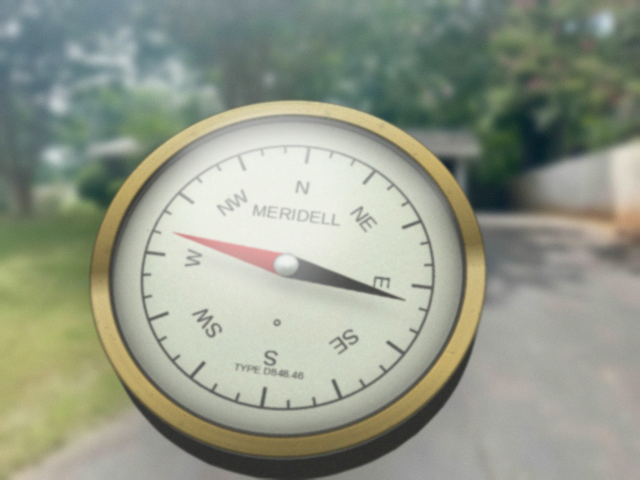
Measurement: 280 °
